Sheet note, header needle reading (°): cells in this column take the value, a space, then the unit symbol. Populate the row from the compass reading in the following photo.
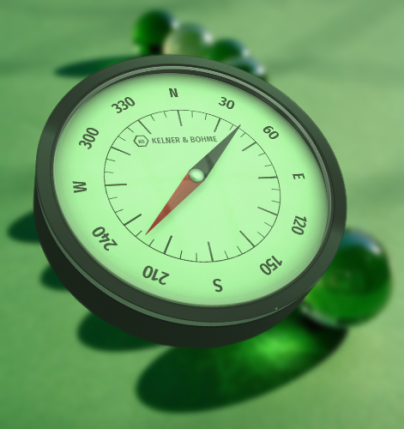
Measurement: 225 °
